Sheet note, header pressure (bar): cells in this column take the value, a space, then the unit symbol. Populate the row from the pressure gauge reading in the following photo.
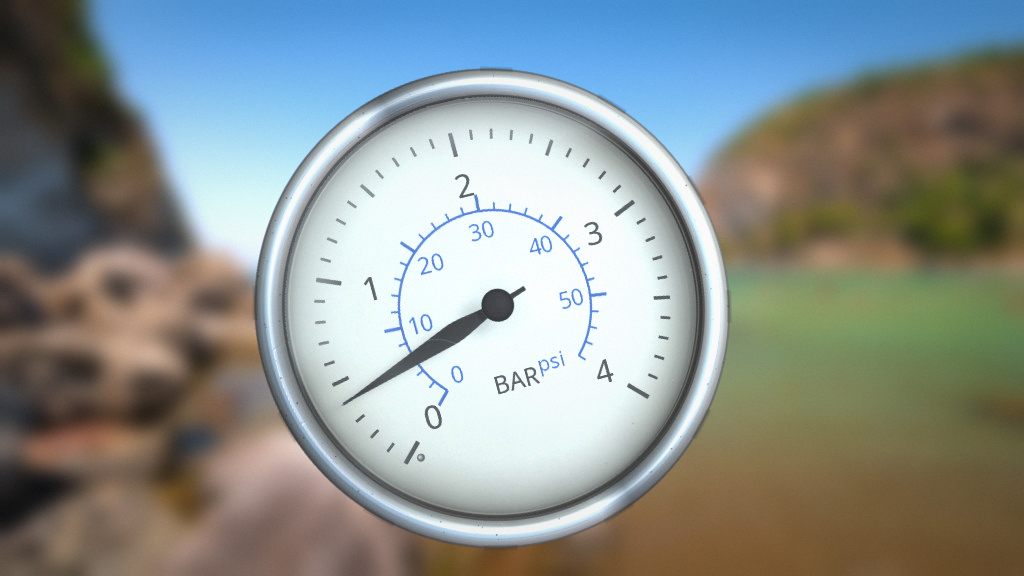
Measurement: 0.4 bar
